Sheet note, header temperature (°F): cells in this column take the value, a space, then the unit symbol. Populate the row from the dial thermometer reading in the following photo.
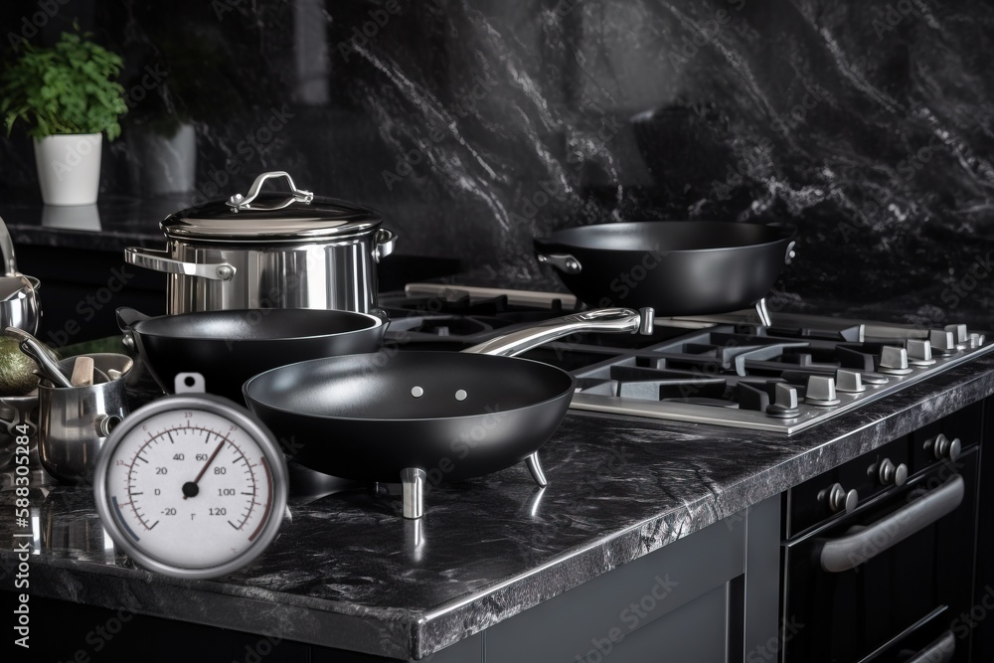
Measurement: 68 °F
